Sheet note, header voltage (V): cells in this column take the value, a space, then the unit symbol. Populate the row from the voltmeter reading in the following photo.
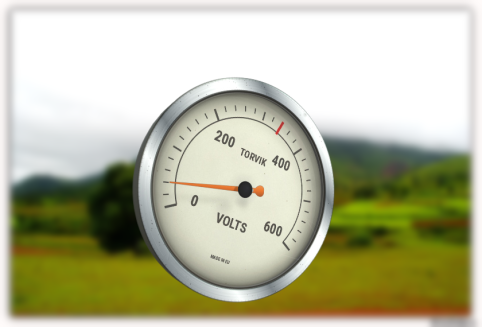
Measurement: 40 V
